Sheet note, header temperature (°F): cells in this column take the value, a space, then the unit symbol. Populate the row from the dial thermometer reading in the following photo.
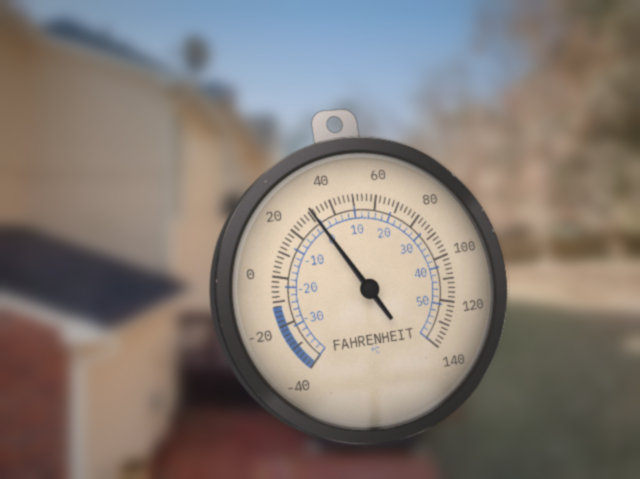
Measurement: 30 °F
